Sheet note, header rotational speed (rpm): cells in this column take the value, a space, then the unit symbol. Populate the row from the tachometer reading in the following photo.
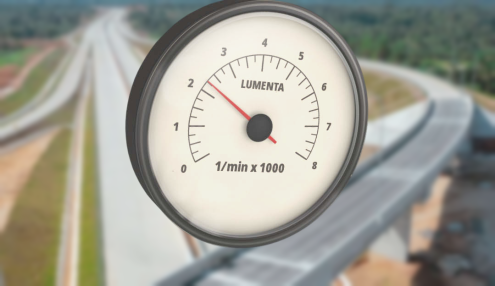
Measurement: 2250 rpm
